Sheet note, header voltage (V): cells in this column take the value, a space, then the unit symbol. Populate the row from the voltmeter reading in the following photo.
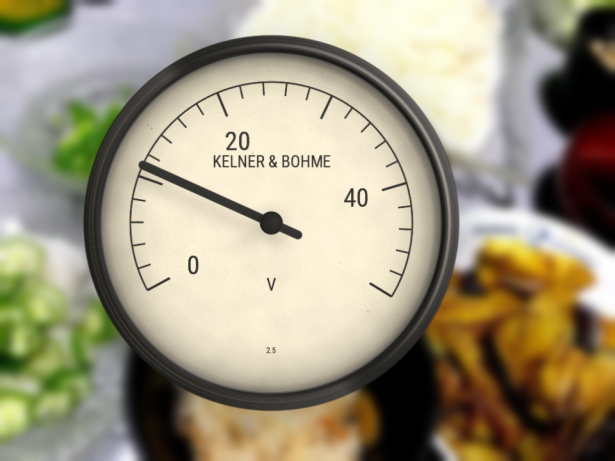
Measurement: 11 V
